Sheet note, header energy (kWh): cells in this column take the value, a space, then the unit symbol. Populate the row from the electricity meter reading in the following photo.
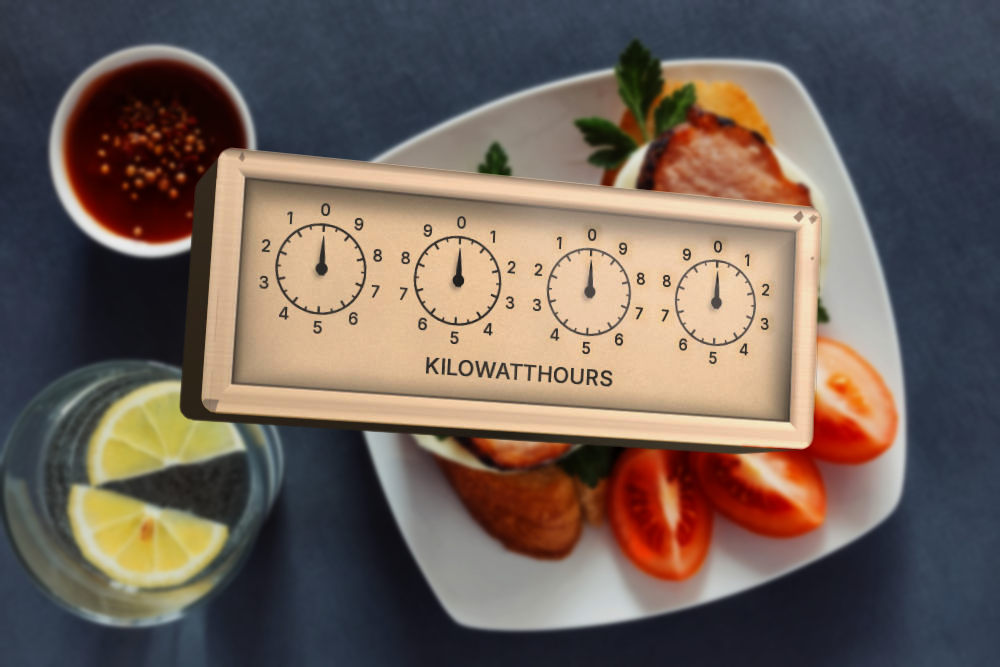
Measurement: 0 kWh
